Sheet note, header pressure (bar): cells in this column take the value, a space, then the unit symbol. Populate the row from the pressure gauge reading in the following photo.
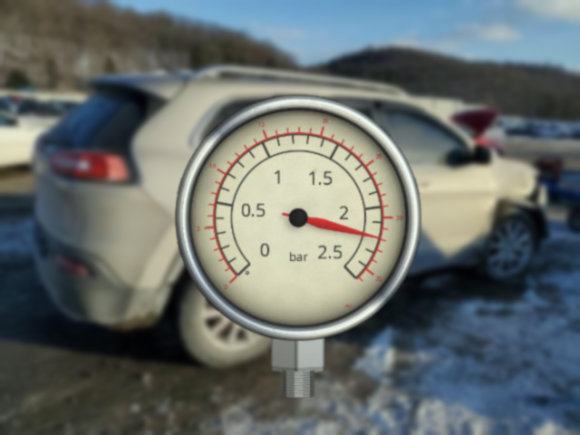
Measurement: 2.2 bar
